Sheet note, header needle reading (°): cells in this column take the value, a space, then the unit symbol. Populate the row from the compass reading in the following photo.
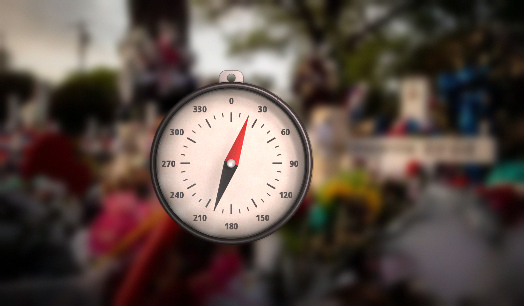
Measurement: 20 °
